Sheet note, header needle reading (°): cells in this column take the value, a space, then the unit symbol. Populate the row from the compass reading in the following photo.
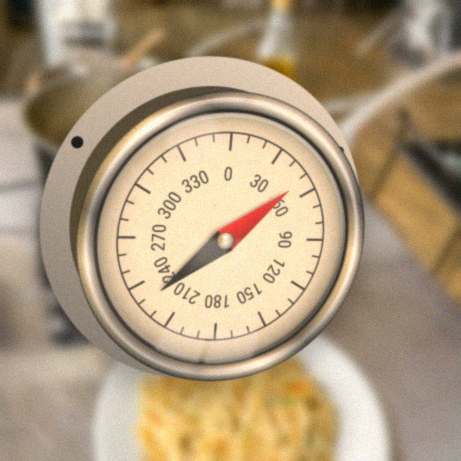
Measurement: 50 °
